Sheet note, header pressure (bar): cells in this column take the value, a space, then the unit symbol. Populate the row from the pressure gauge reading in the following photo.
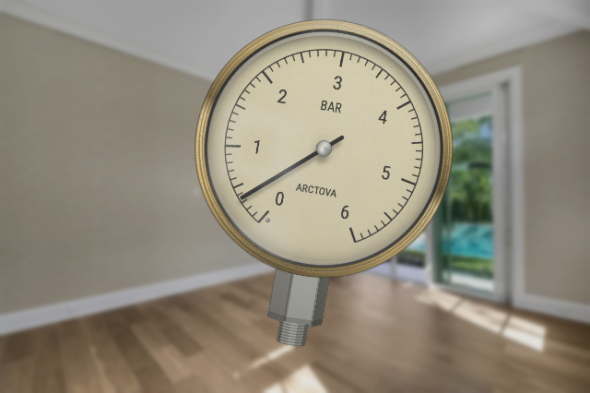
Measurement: 0.35 bar
